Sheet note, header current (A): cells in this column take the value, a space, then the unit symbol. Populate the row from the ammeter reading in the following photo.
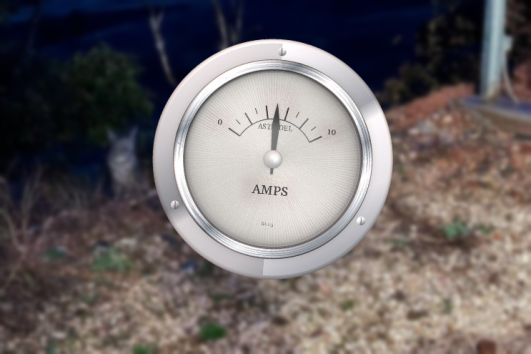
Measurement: 5 A
